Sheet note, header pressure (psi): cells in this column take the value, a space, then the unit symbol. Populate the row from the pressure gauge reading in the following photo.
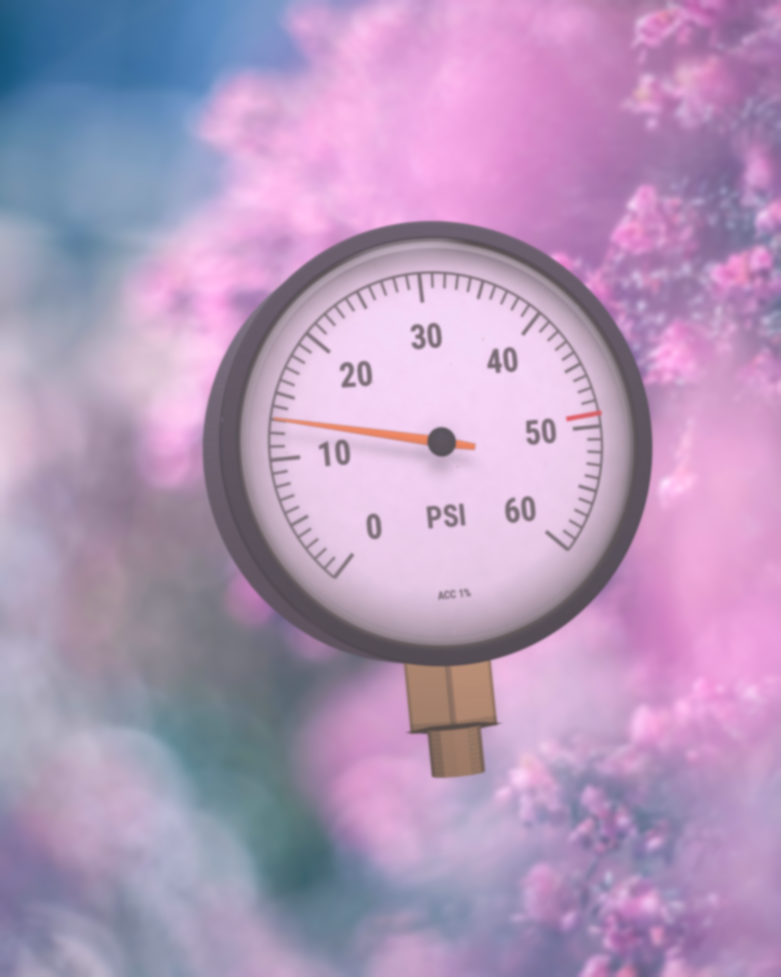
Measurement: 13 psi
